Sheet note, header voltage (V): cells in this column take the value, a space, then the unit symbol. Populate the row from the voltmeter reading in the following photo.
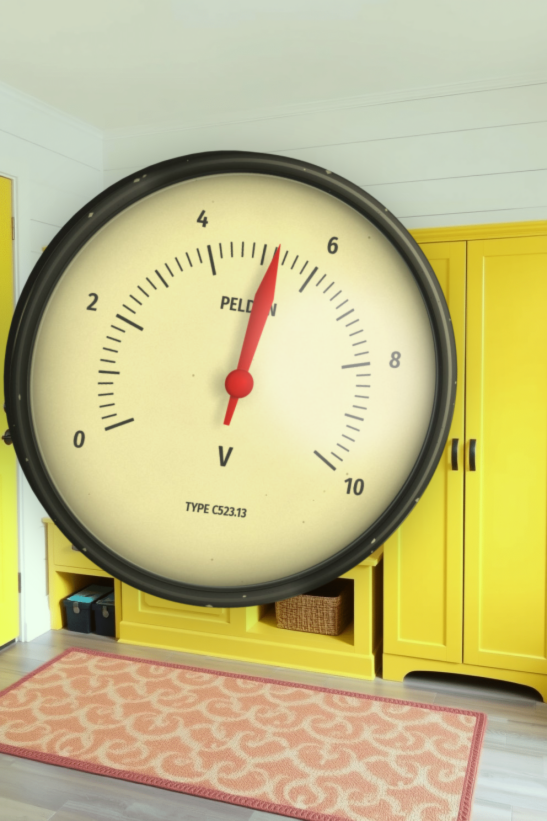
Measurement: 5.2 V
